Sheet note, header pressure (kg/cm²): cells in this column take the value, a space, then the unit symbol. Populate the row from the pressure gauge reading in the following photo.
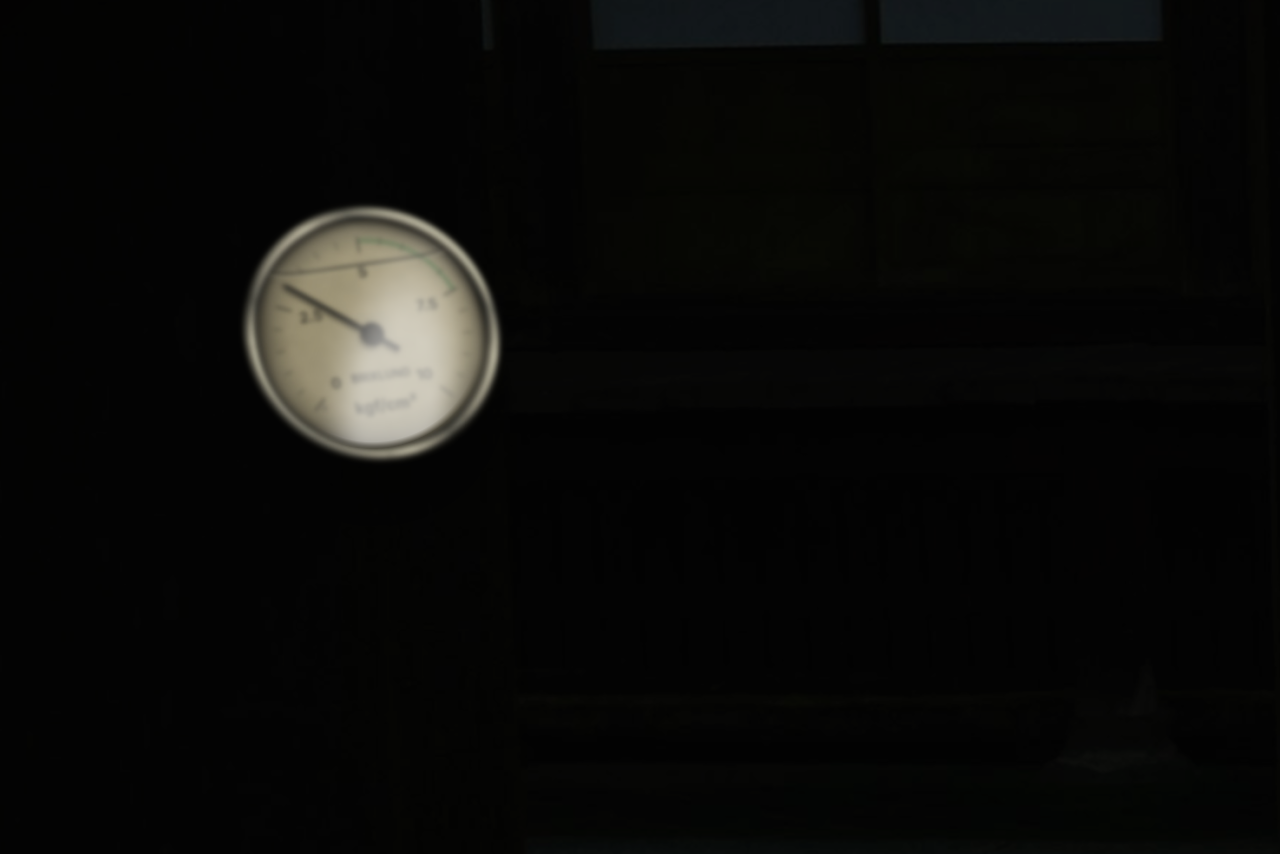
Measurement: 3 kg/cm²
